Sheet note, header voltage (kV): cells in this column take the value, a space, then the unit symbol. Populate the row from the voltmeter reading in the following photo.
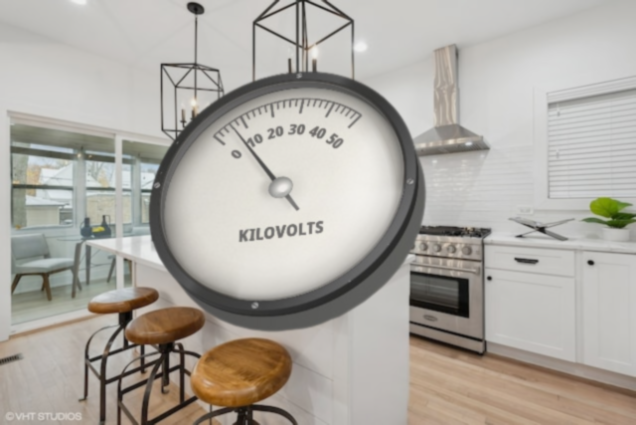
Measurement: 6 kV
